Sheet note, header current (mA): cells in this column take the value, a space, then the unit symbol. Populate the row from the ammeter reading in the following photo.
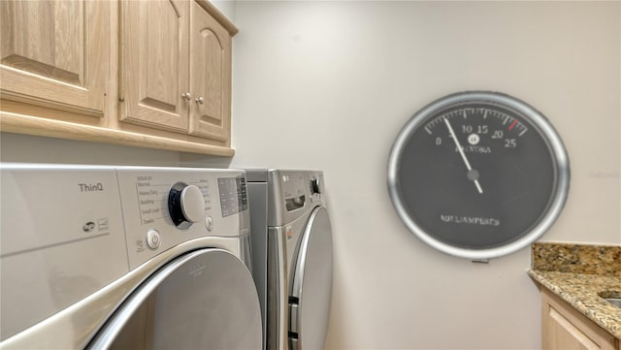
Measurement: 5 mA
